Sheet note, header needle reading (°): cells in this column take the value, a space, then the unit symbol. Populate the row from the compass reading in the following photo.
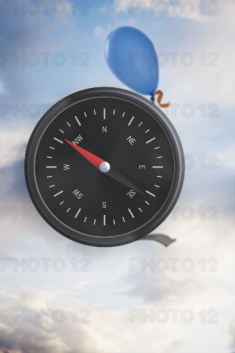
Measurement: 305 °
